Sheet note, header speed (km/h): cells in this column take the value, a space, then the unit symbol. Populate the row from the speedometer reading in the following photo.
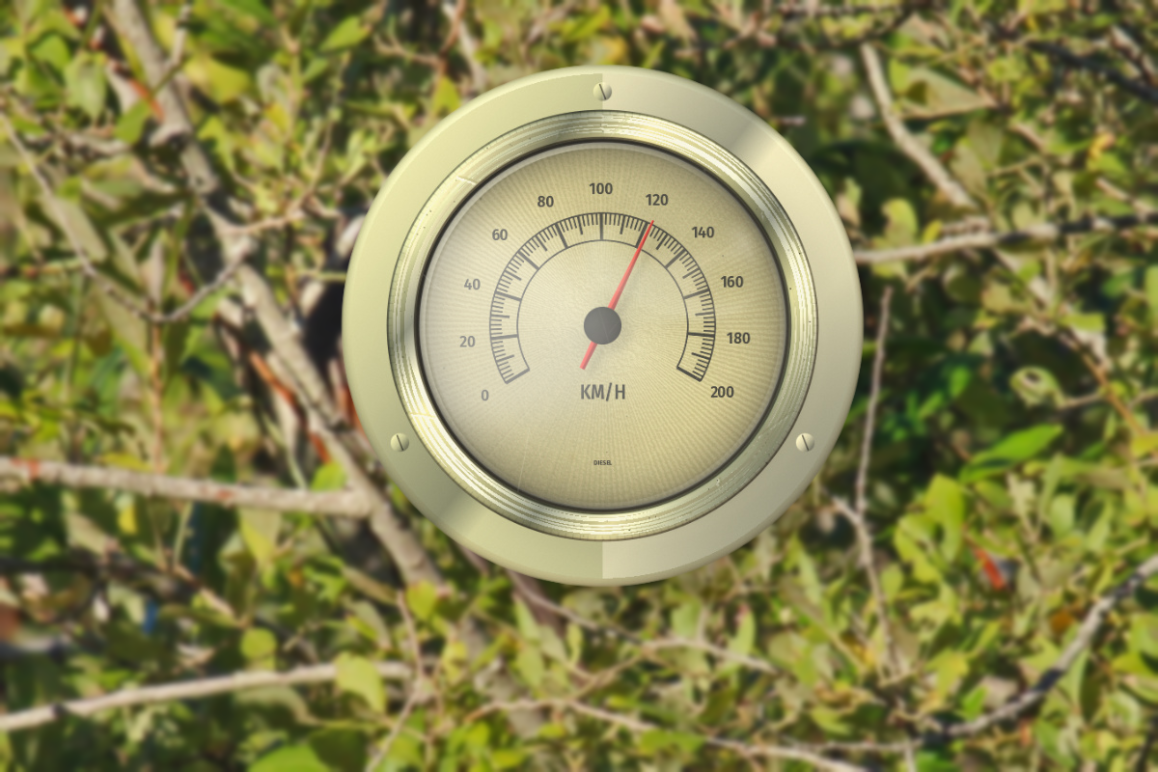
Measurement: 122 km/h
